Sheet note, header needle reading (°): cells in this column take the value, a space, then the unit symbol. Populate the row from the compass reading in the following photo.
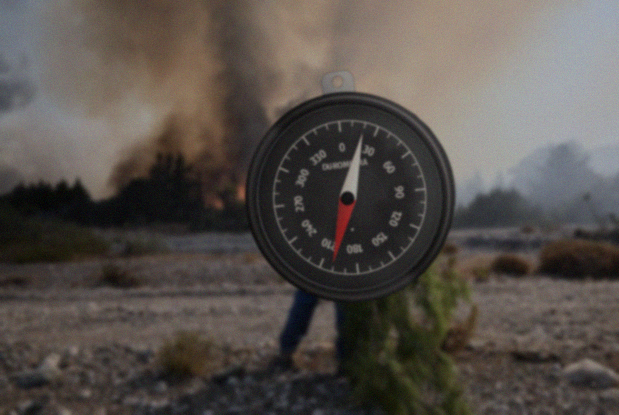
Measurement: 200 °
